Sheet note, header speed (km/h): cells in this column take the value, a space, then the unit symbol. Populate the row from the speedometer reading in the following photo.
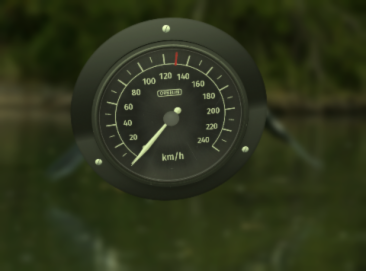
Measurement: 0 km/h
